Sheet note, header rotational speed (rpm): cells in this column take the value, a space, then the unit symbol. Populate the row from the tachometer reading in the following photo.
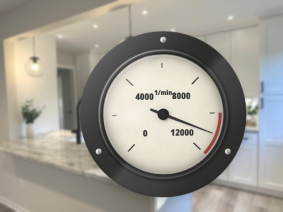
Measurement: 11000 rpm
